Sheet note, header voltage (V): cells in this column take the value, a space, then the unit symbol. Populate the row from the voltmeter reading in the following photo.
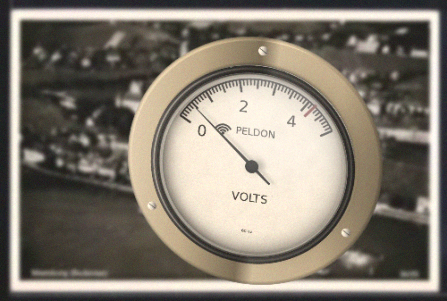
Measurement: 0.5 V
